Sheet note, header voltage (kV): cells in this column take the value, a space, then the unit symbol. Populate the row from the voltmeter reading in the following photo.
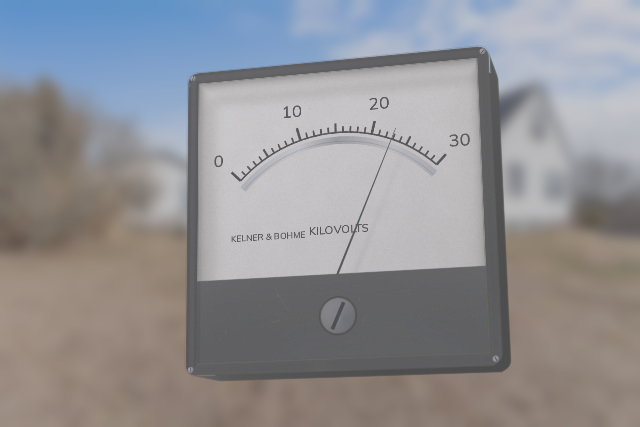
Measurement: 23 kV
